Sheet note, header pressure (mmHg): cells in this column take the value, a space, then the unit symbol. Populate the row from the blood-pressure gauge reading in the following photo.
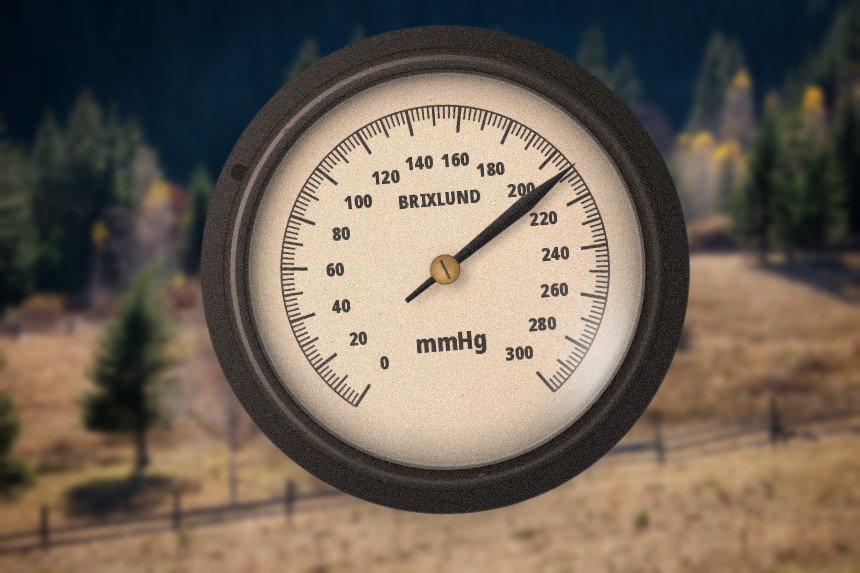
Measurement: 208 mmHg
